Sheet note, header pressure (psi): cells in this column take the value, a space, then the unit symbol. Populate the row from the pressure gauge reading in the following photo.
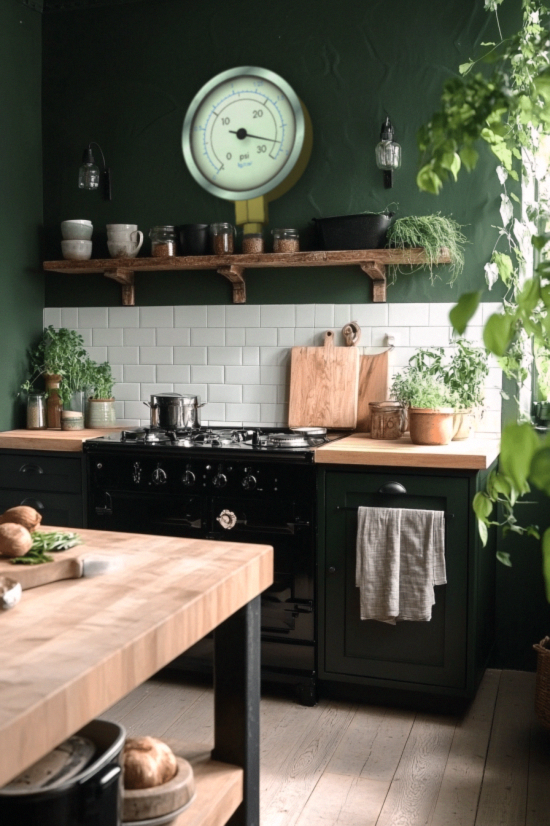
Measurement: 27.5 psi
